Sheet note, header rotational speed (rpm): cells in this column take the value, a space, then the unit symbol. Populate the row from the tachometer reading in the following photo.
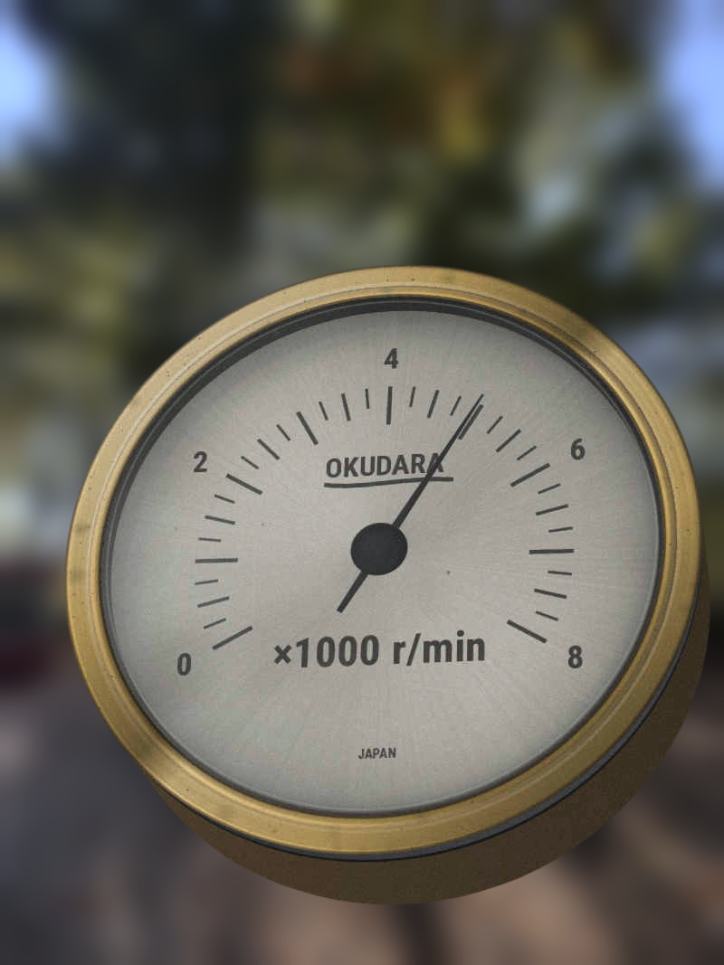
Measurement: 5000 rpm
